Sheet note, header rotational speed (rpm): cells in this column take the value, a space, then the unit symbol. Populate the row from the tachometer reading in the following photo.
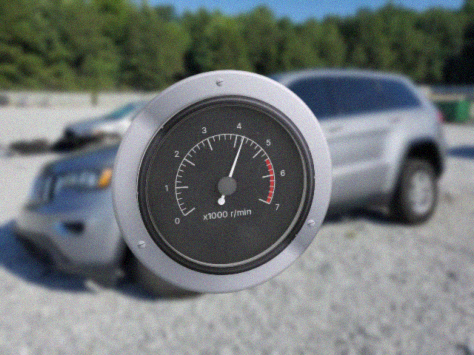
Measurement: 4200 rpm
